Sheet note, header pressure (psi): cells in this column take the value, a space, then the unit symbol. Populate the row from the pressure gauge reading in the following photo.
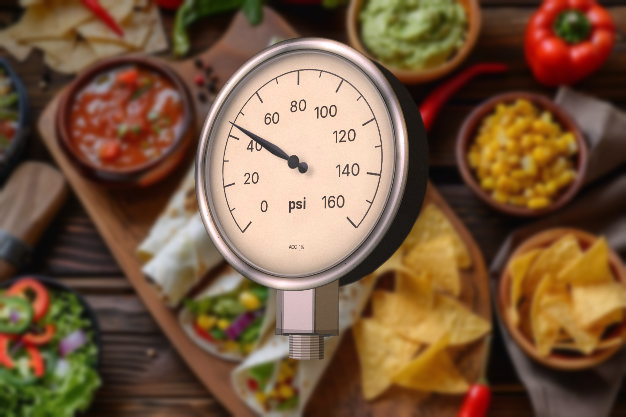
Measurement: 45 psi
